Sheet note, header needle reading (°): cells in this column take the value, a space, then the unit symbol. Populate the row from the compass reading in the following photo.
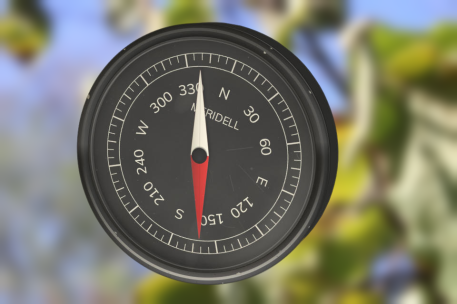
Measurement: 160 °
